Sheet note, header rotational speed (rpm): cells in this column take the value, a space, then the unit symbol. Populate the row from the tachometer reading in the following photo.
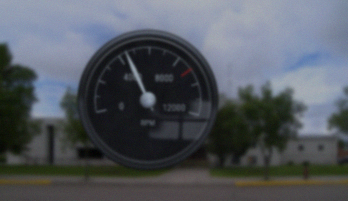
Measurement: 4500 rpm
